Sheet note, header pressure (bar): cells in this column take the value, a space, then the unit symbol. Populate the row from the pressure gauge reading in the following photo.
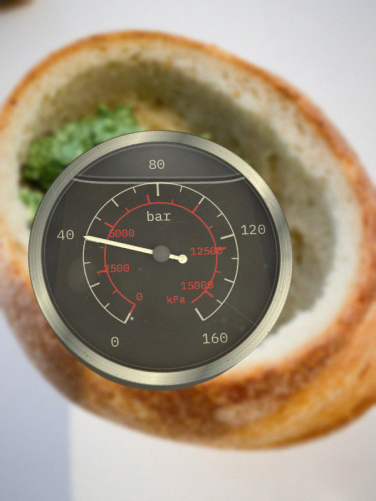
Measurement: 40 bar
